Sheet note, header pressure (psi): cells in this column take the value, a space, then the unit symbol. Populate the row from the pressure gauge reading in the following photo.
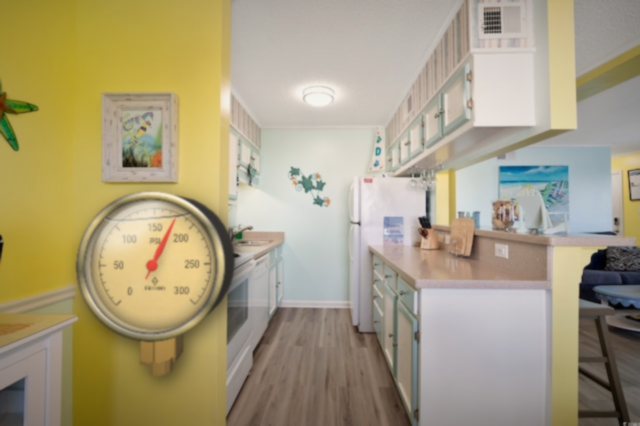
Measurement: 180 psi
